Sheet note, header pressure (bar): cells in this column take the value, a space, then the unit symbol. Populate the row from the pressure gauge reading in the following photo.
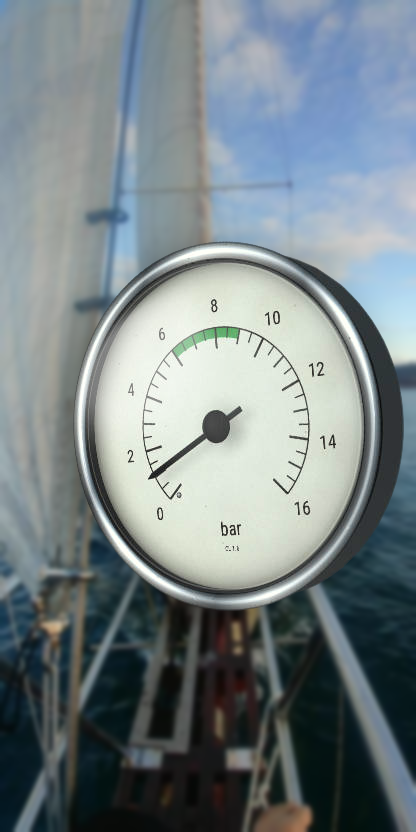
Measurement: 1 bar
